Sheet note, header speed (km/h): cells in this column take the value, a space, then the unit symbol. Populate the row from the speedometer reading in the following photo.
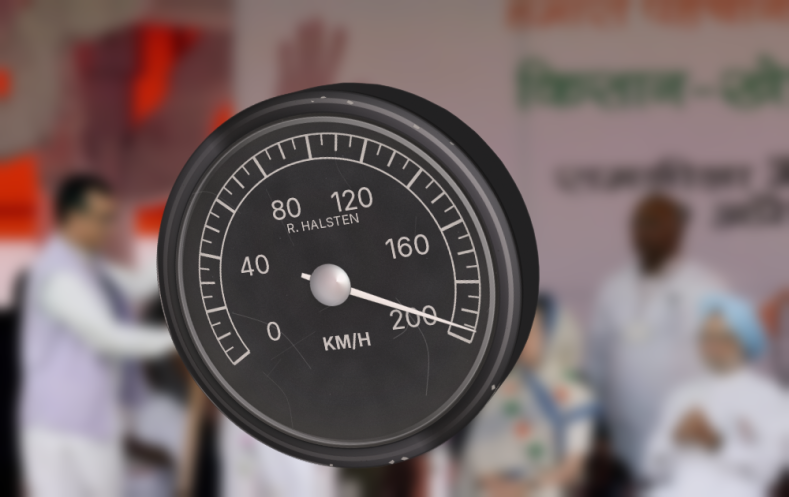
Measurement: 195 km/h
